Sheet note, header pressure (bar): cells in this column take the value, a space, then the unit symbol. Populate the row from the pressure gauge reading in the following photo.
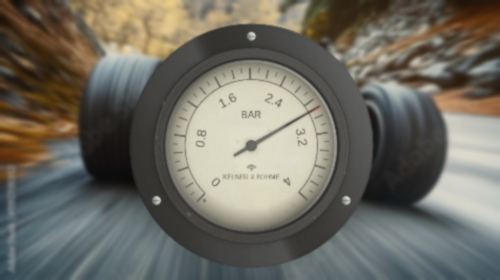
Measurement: 2.9 bar
